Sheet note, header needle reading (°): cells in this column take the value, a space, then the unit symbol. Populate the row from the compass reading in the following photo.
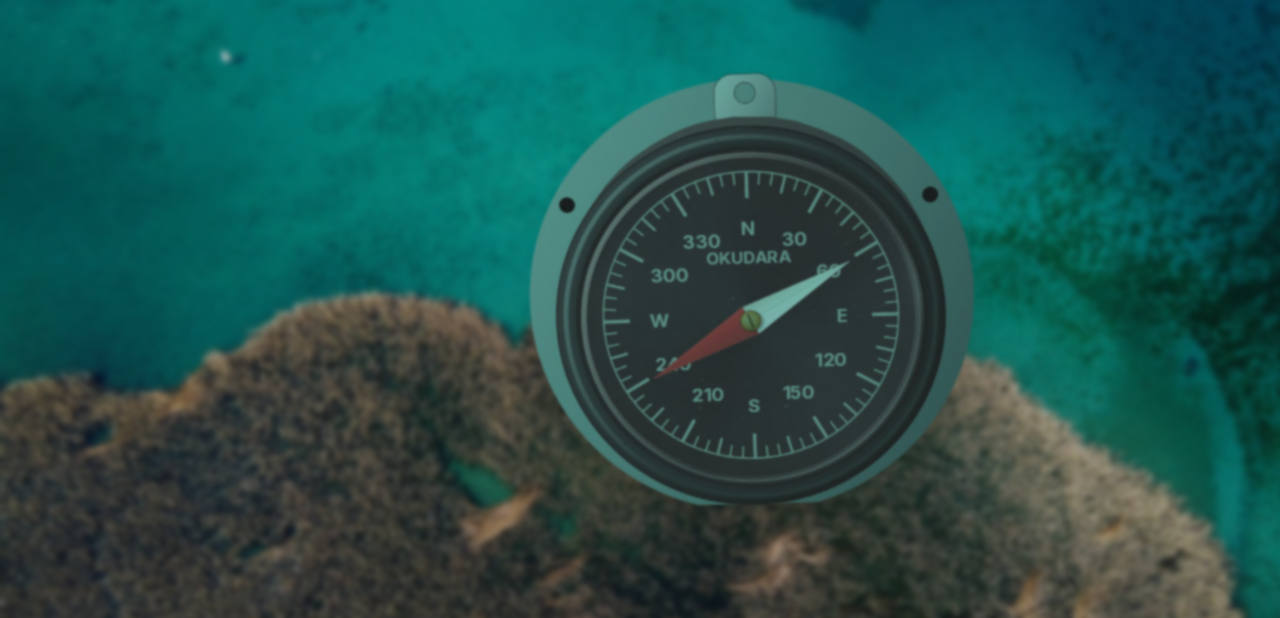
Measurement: 240 °
